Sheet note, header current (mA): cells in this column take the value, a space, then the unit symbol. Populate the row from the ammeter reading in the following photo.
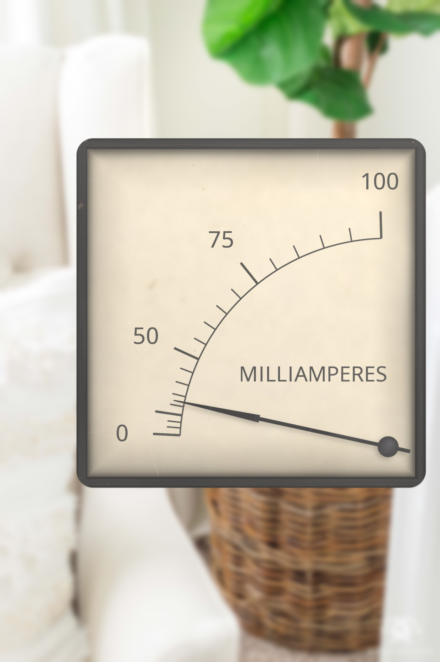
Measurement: 32.5 mA
